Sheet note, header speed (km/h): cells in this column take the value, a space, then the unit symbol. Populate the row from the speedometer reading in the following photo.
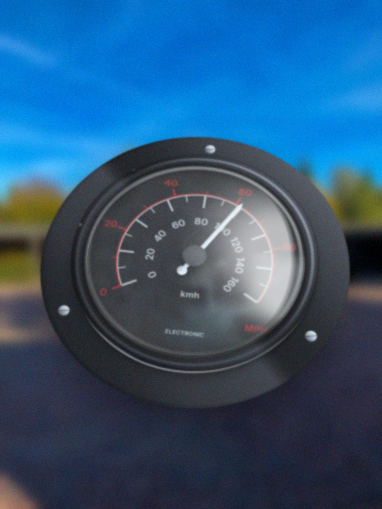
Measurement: 100 km/h
